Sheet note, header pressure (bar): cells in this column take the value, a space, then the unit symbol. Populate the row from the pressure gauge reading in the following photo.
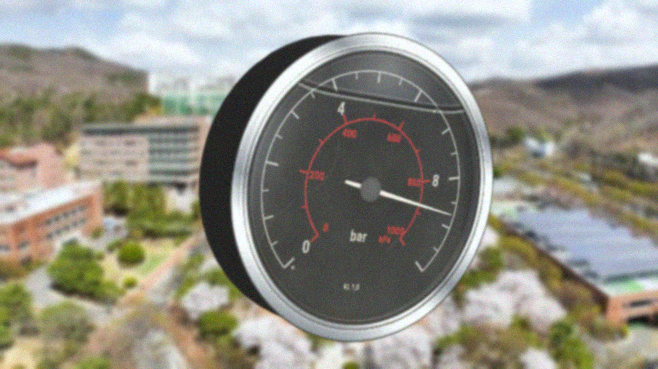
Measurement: 8.75 bar
